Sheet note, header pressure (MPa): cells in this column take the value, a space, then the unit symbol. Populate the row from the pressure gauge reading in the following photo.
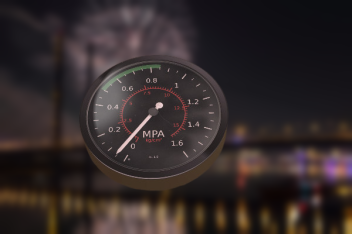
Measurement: 0.05 MPa
